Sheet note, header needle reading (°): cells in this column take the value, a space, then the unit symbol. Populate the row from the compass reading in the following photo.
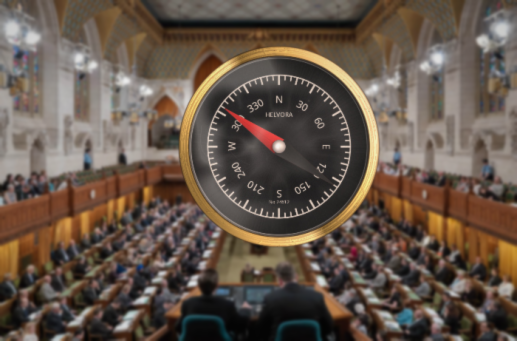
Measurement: 305 °
